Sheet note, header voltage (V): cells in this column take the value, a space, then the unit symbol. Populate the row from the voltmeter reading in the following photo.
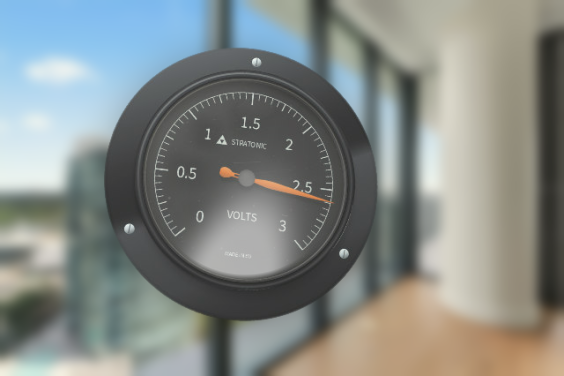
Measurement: 2.6 V
